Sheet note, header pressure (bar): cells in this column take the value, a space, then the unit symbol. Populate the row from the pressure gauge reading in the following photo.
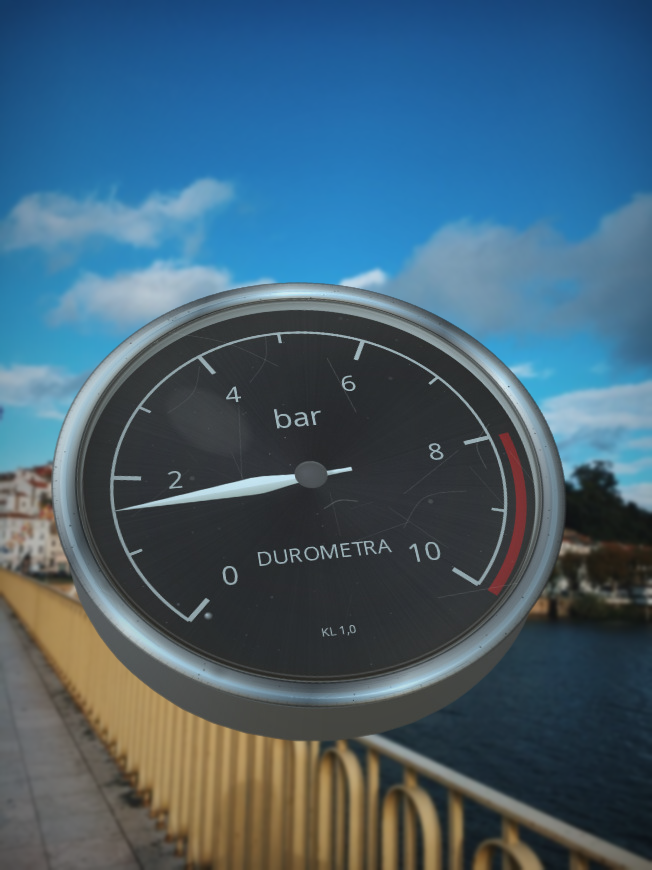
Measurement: 1.5 bar
